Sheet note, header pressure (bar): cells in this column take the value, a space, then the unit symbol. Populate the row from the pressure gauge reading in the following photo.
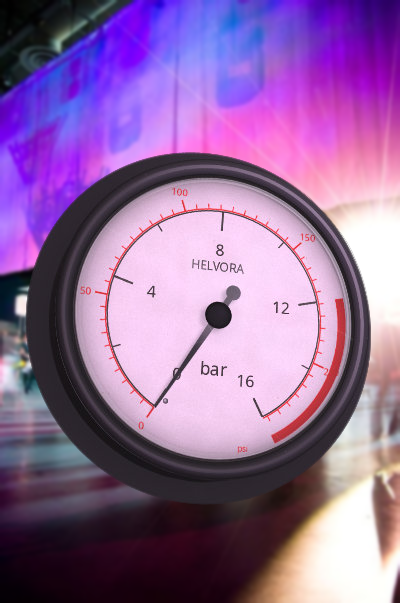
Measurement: 0 bar
